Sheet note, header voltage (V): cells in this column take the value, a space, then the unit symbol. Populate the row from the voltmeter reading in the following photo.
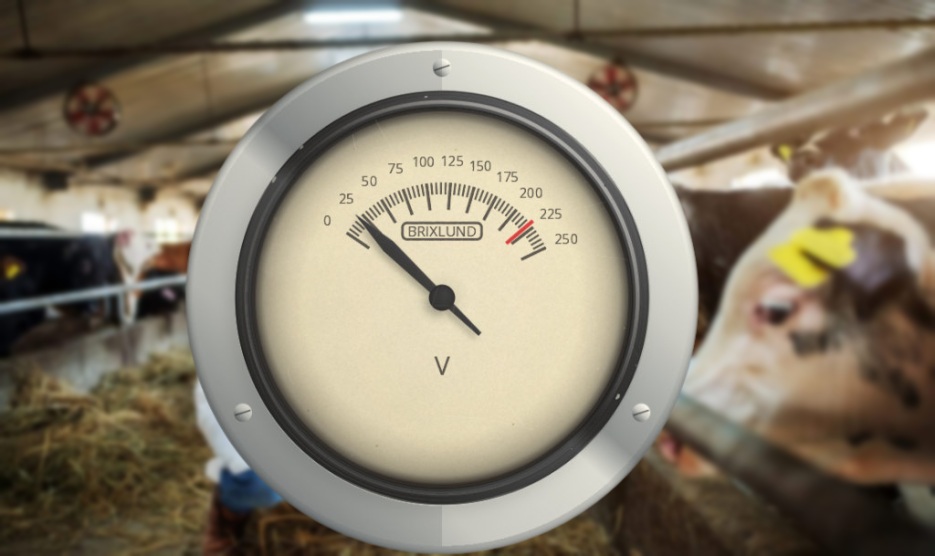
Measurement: 20 V
